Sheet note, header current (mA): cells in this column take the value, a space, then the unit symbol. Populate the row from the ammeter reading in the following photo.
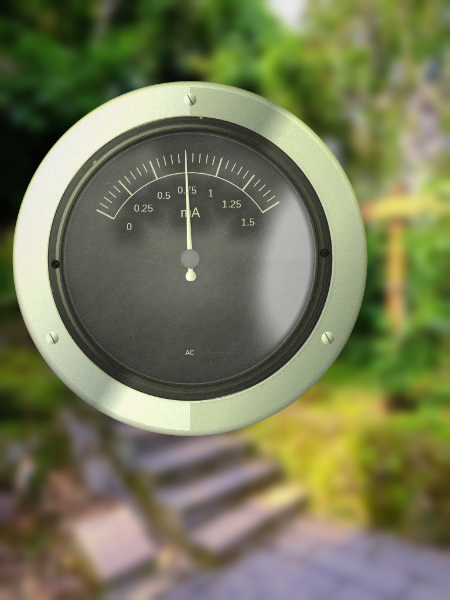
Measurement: 0.75 mA
